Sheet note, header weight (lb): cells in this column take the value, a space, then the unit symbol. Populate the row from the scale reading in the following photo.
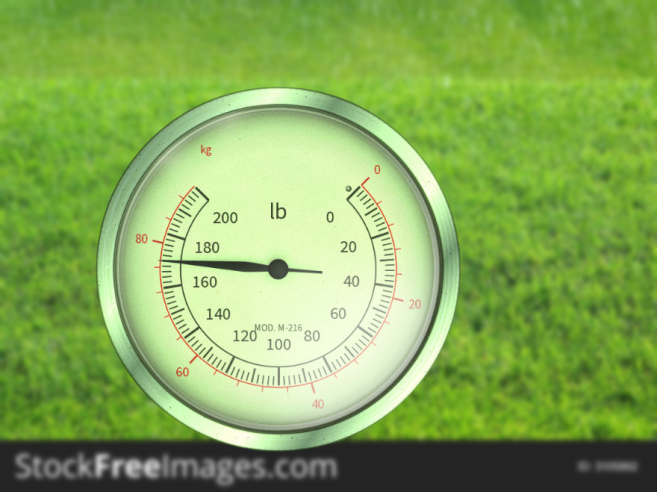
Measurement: 170 lb
